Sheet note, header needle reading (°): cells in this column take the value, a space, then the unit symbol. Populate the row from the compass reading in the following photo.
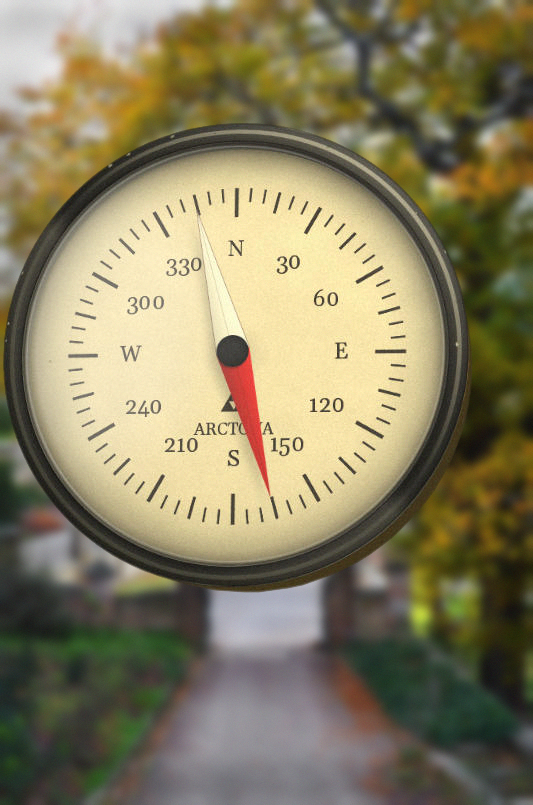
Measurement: 165 °
